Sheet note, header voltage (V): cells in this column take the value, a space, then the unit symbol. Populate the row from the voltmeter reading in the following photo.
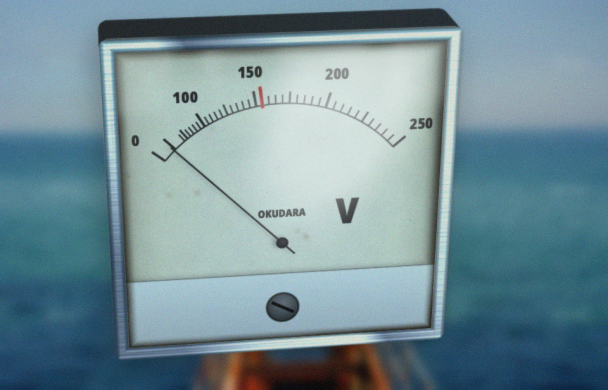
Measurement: 50 V
